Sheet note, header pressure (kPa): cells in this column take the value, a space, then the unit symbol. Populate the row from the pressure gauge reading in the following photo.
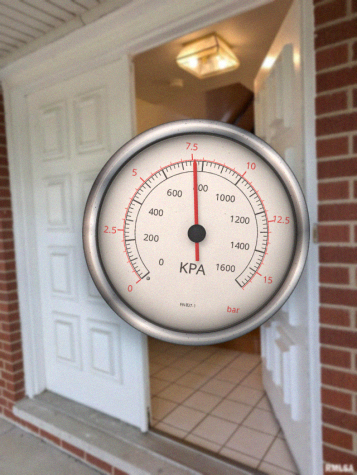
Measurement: 760 kPa
